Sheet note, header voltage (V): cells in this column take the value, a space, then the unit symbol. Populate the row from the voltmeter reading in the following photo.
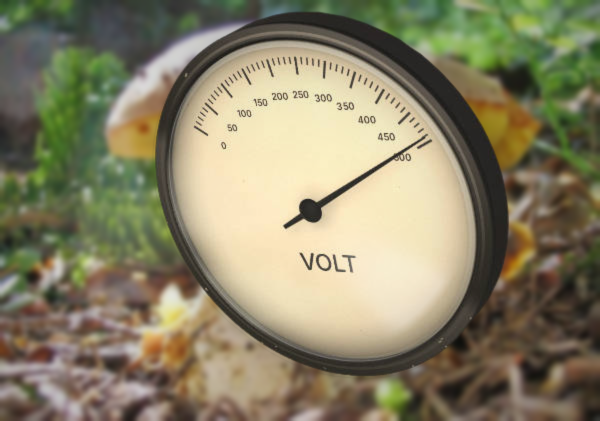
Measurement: 490 V
